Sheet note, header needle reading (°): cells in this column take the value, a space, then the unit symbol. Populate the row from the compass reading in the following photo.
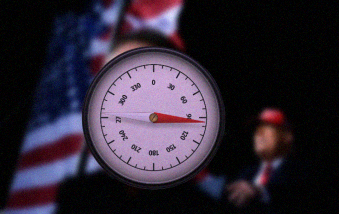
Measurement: 95 °
